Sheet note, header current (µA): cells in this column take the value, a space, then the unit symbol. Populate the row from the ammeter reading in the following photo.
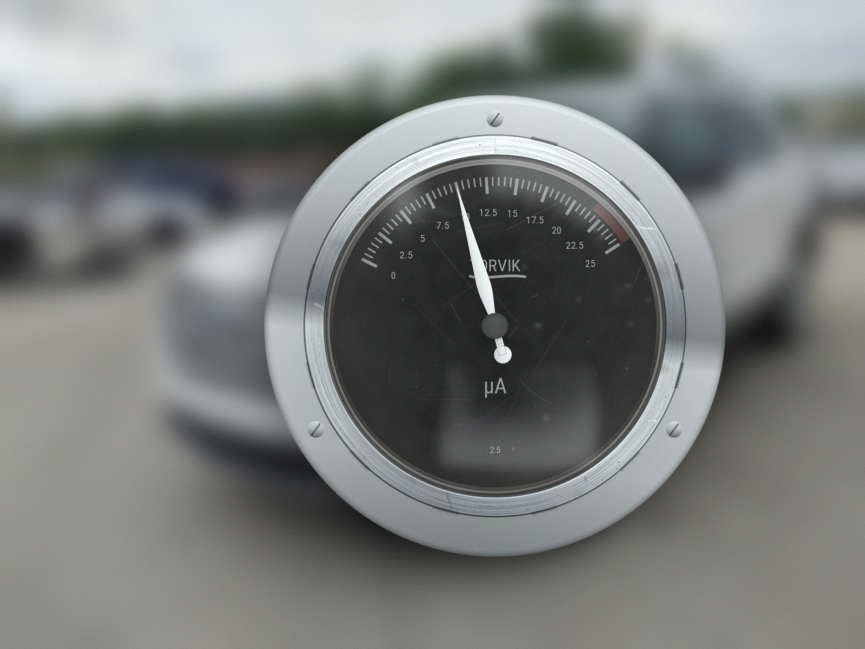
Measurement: 10 µA
